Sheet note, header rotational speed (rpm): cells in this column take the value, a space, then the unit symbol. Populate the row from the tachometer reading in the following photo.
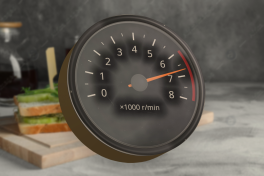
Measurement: 6750 rpm
